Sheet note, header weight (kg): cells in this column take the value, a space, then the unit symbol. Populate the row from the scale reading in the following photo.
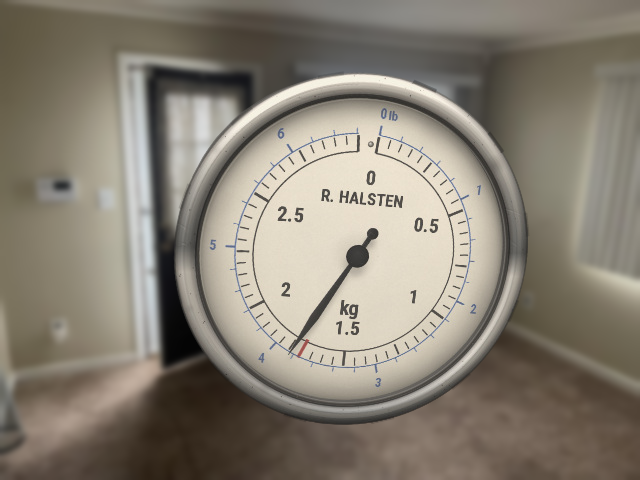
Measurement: 1.75 kg
